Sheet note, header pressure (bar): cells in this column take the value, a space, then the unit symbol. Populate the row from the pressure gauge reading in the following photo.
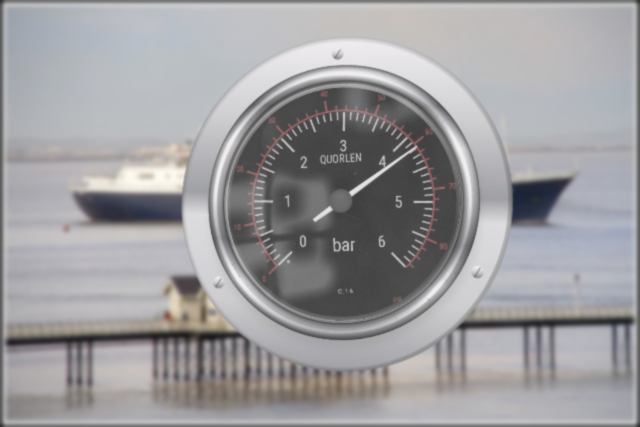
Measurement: 4.2 bar
